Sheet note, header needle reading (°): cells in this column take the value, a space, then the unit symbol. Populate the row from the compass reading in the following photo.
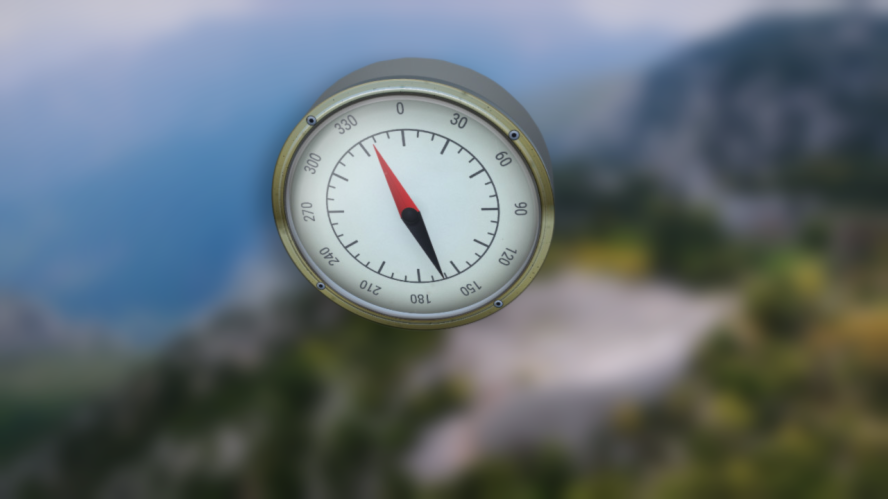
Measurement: 340 °
